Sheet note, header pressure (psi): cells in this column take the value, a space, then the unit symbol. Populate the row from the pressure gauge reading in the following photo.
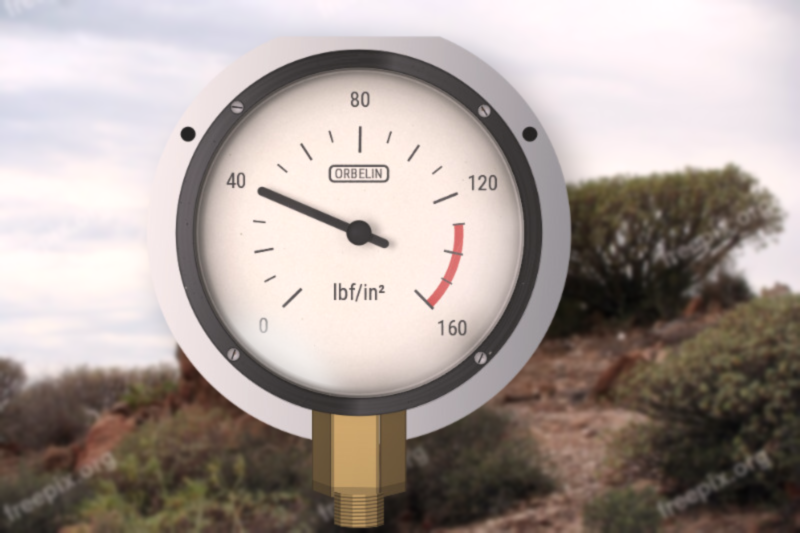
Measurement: 40 psi
